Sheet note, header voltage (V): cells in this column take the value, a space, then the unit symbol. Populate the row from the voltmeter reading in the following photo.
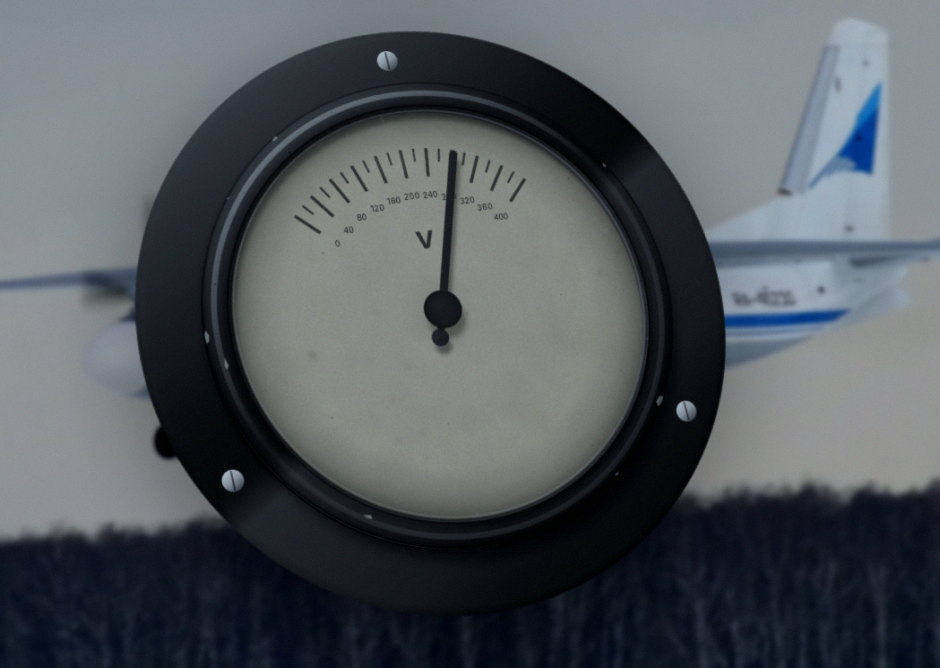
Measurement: 280 V
